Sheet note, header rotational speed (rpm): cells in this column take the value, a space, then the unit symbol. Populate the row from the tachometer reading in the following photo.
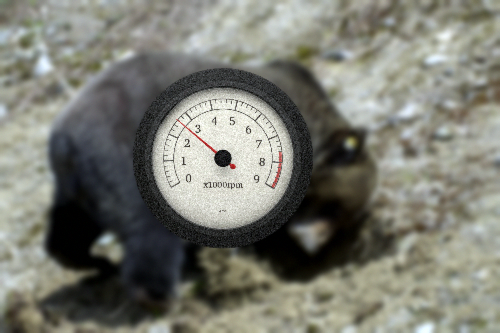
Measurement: 2600 rpm
